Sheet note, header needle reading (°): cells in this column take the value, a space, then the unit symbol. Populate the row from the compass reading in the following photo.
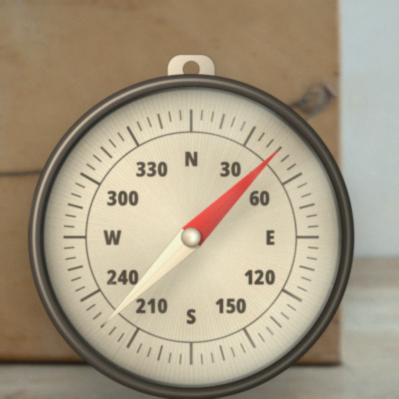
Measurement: 45 °
